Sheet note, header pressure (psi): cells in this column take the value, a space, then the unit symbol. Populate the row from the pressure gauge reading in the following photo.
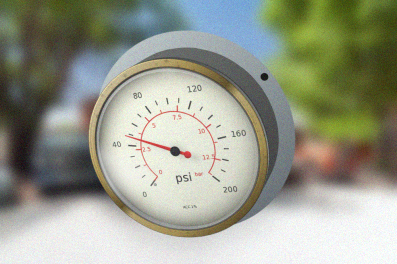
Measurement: 50 psi
